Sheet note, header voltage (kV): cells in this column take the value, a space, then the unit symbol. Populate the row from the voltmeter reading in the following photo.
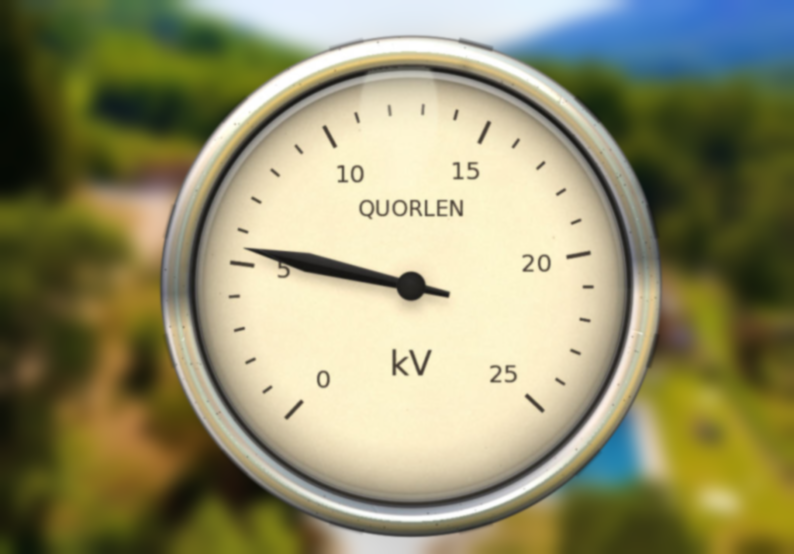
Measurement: 5.5 kV
